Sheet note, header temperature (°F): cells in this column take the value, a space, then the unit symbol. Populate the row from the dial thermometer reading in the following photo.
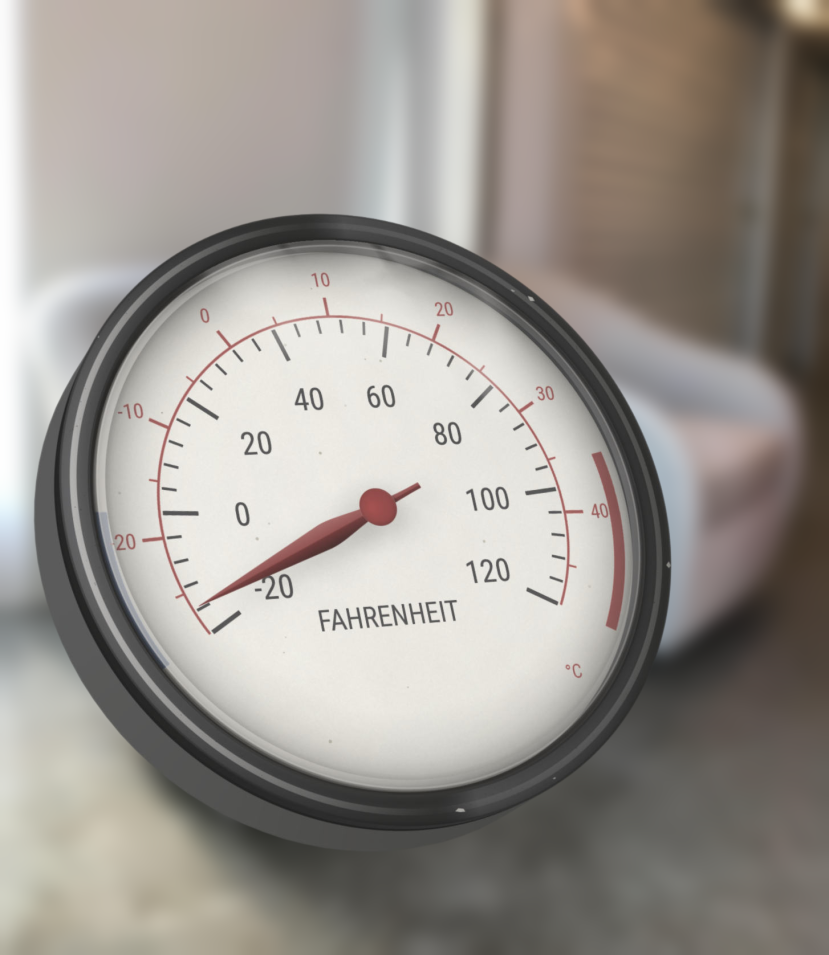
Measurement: -16 °F
